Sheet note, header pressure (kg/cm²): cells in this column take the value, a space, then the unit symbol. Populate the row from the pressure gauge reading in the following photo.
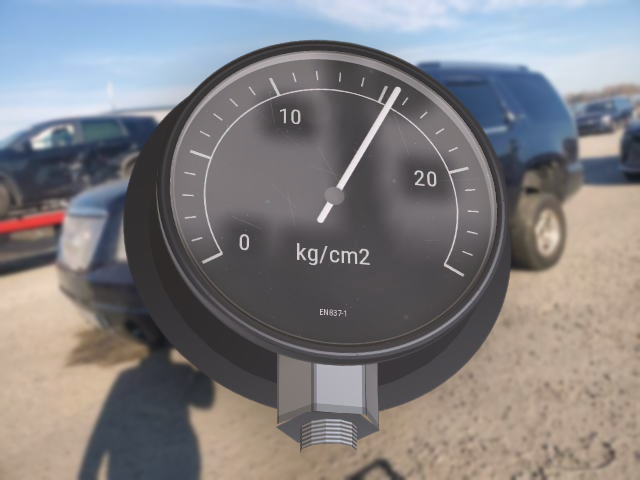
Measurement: 15.5 kg/cm²
